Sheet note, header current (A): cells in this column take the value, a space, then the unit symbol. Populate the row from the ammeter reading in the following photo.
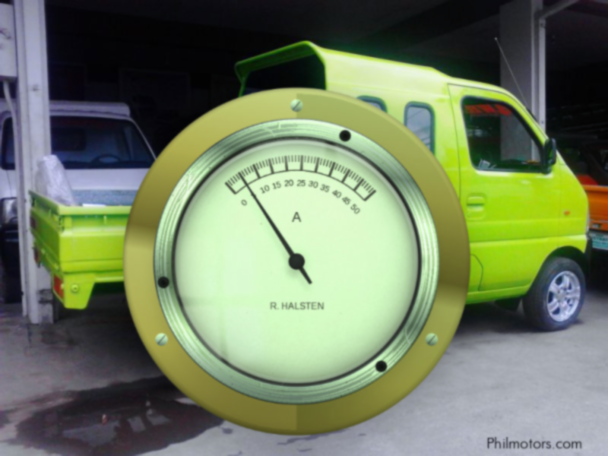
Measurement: 5 A
